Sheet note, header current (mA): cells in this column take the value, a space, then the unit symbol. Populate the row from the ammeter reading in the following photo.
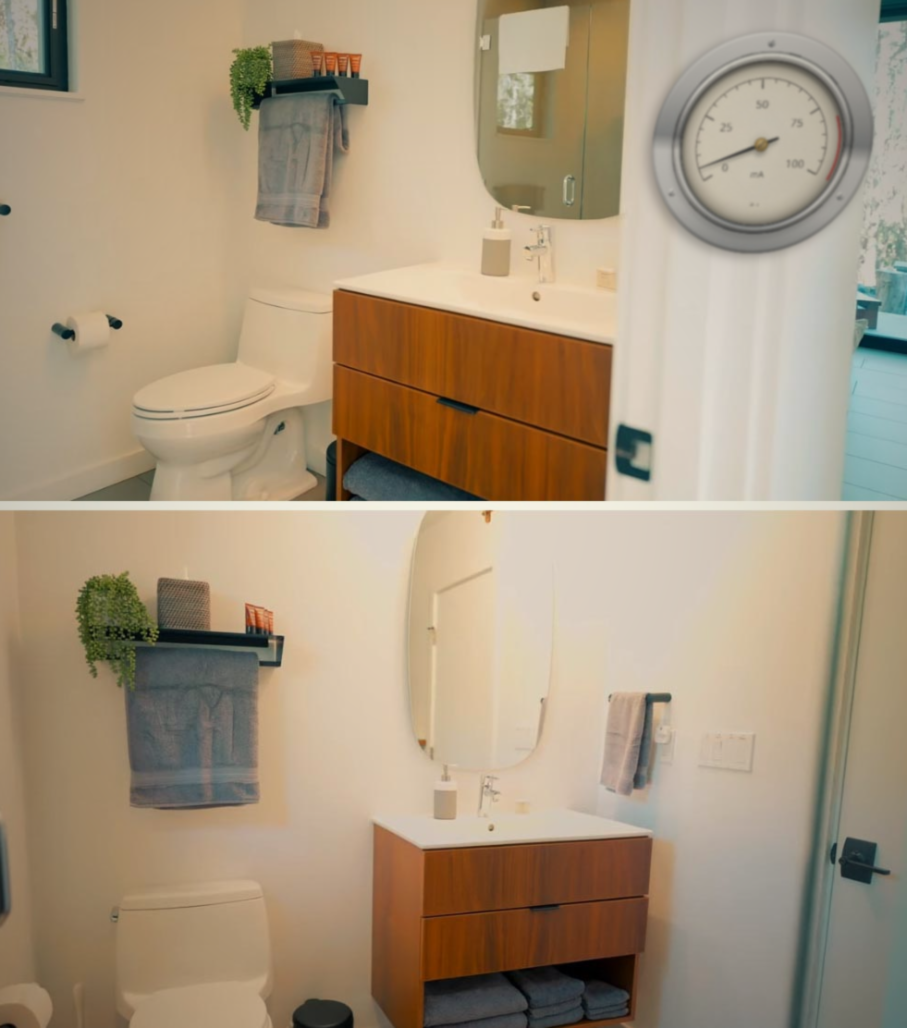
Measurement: 5 mA
